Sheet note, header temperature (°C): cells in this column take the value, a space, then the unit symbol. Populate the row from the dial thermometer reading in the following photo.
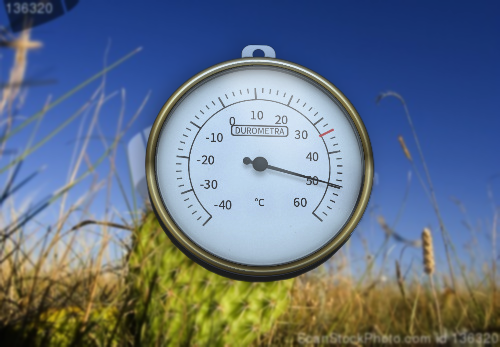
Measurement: 50 °C
